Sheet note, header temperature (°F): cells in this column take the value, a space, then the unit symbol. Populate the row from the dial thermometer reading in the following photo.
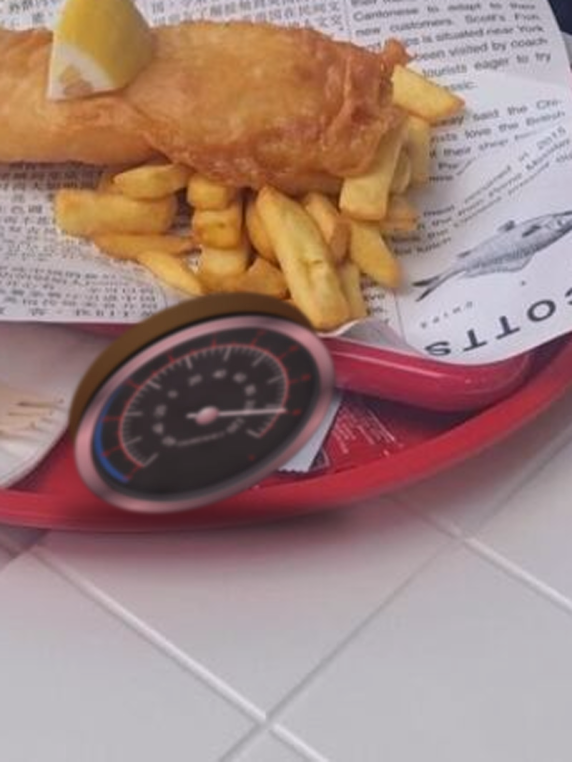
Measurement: 100 °F
